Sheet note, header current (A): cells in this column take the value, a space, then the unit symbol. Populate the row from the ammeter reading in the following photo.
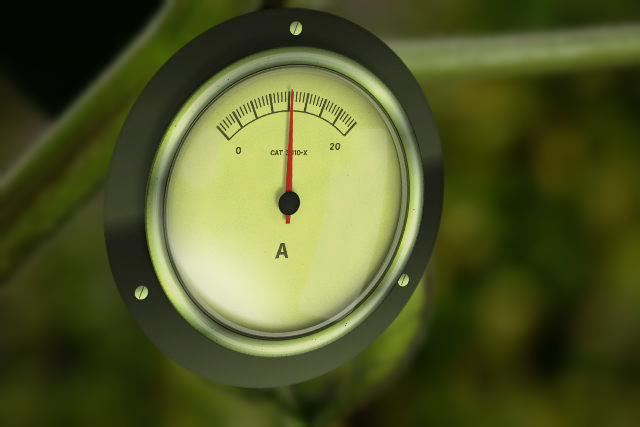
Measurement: 10 A
